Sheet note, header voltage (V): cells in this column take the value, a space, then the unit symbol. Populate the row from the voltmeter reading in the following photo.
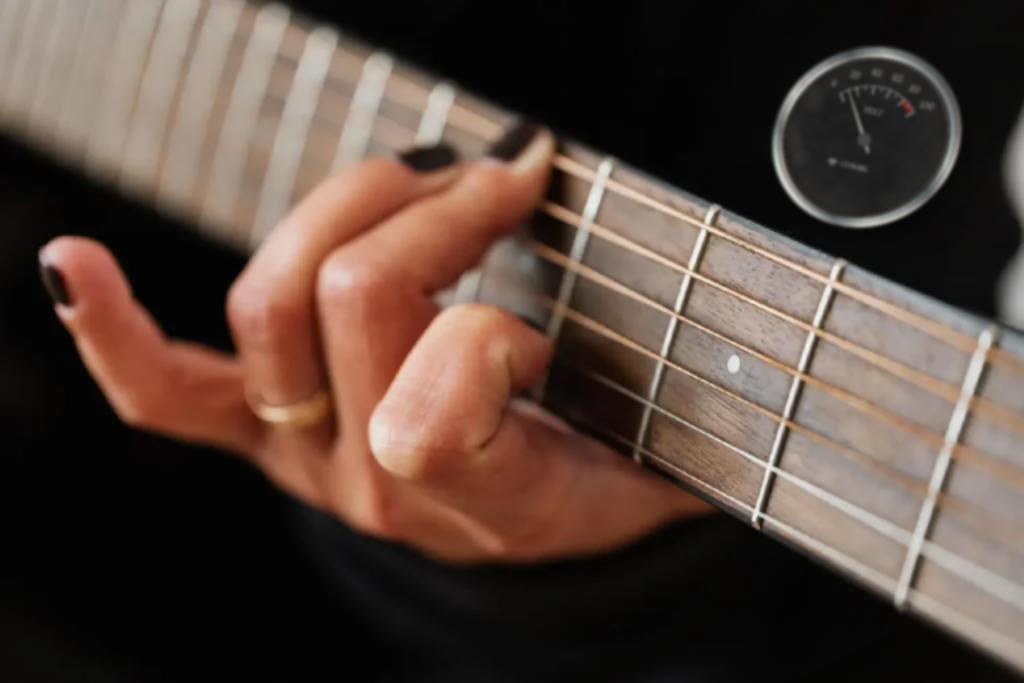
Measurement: 10 V
